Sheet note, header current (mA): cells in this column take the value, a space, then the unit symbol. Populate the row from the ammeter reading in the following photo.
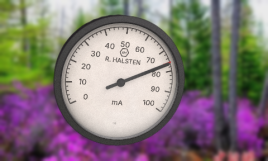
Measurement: 76 mA
